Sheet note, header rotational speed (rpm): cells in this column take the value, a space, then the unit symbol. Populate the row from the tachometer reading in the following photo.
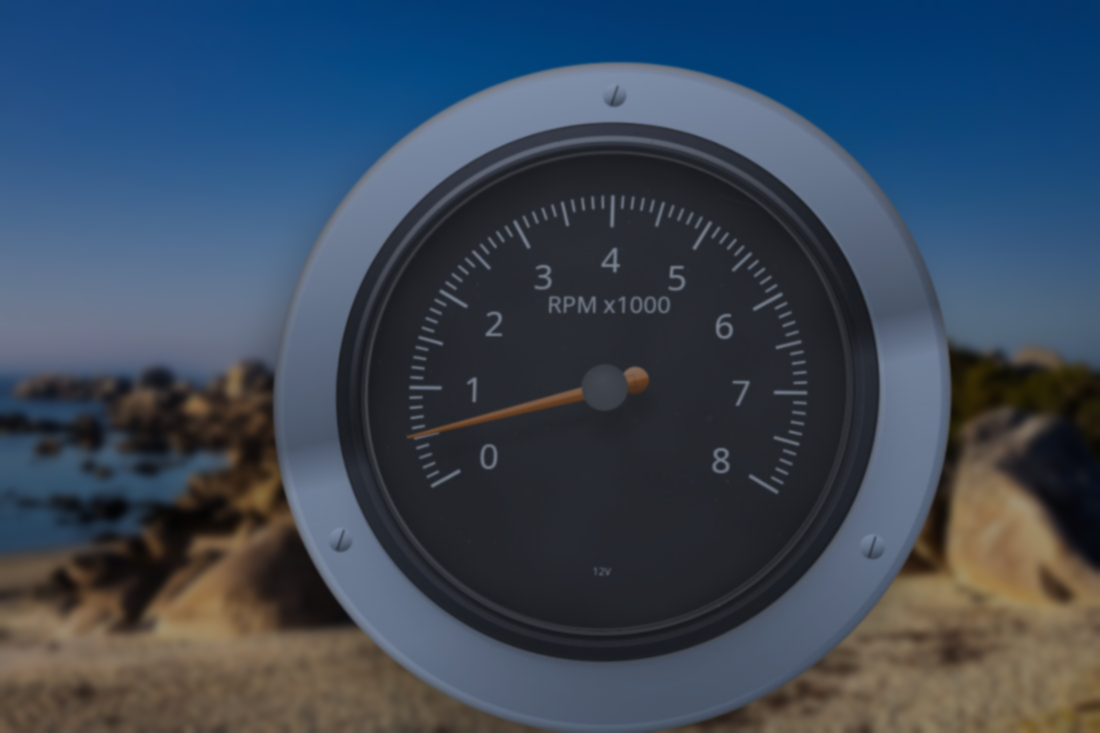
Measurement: 500 rpm
